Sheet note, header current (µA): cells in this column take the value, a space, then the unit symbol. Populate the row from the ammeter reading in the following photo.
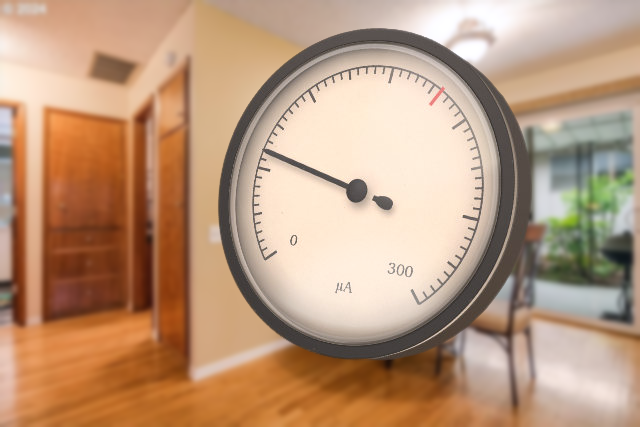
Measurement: 60 µA
